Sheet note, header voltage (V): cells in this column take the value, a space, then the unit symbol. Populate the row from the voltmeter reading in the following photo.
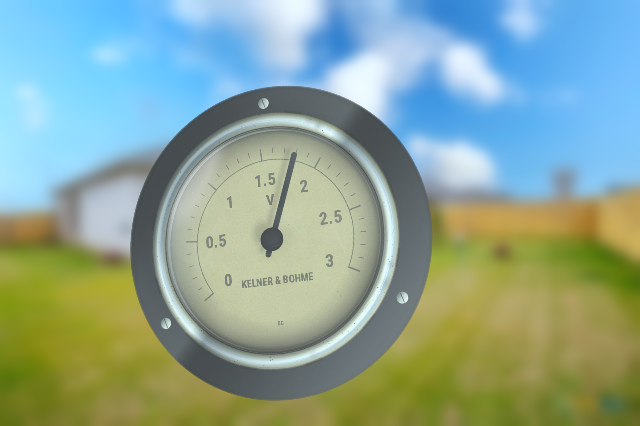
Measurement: 1.8 V
